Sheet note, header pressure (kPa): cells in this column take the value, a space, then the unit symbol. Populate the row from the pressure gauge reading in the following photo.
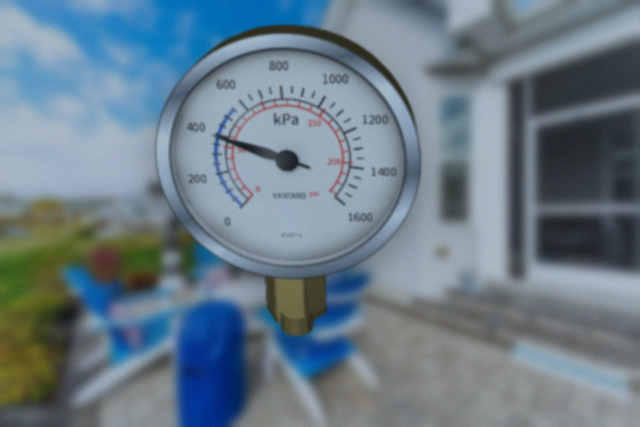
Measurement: 400 kPa
